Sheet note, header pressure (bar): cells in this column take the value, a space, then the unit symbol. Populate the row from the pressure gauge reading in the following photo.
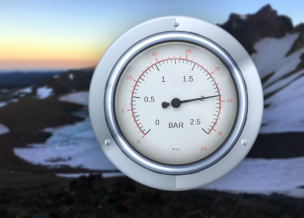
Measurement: 2 bar
